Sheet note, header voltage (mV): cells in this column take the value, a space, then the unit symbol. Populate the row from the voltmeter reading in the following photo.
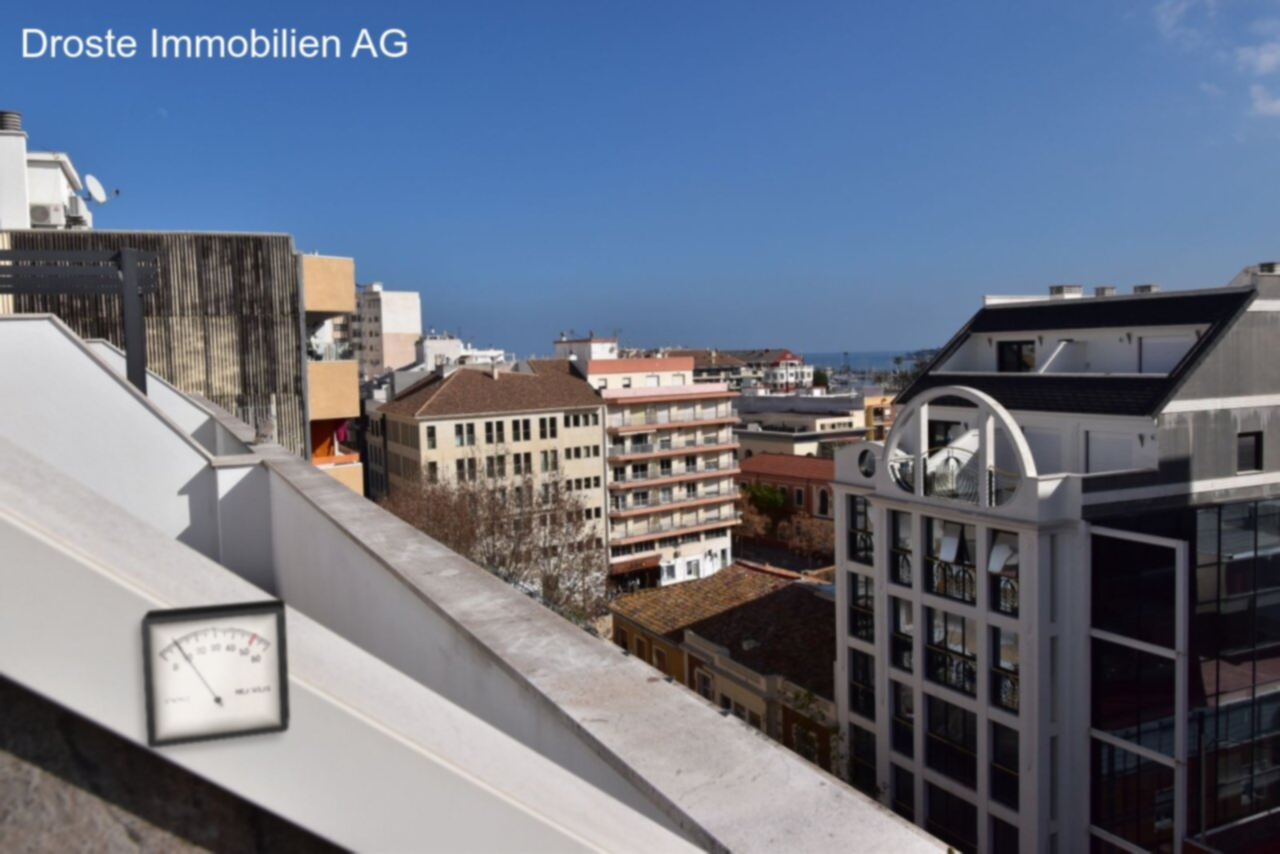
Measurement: 10 mV
